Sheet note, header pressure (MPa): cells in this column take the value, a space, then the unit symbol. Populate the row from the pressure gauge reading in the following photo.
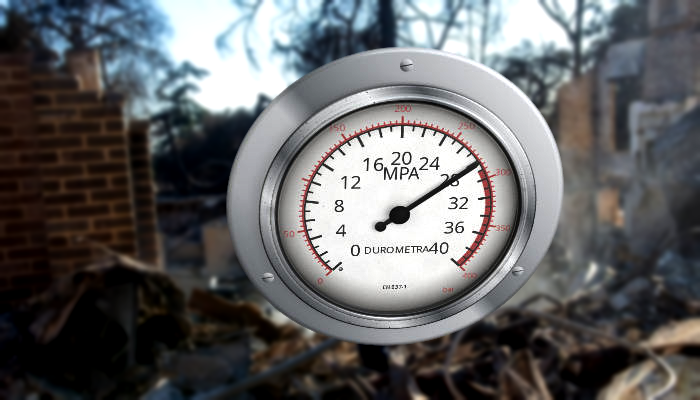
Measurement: 28 MPa
